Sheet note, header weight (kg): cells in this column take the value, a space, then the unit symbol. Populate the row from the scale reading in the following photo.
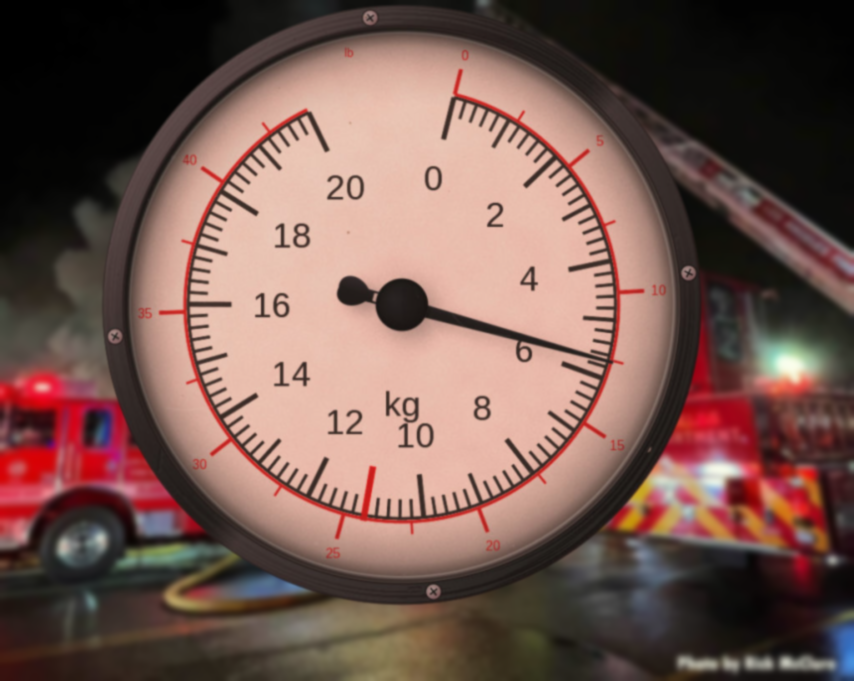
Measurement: 5.7 kg
